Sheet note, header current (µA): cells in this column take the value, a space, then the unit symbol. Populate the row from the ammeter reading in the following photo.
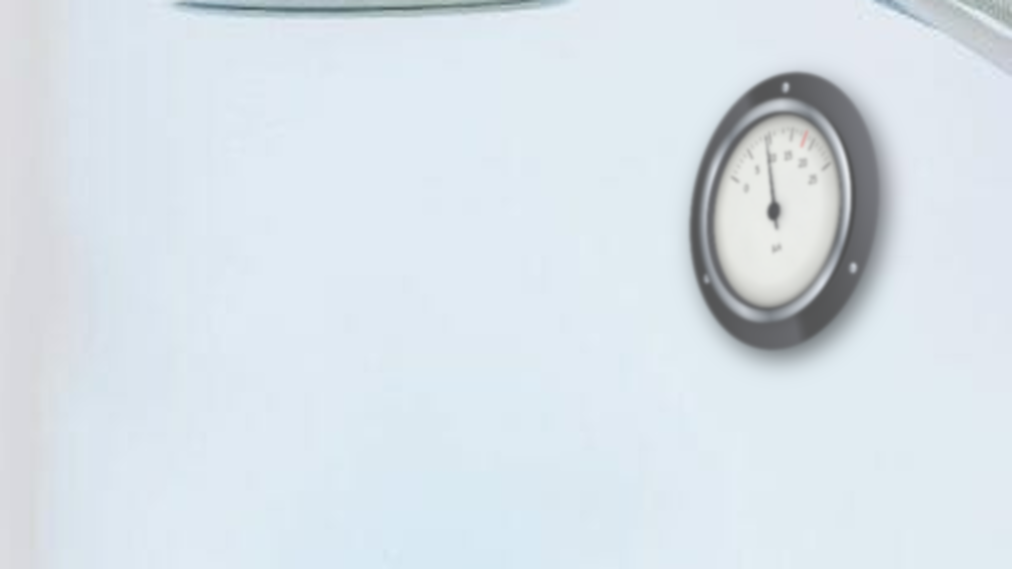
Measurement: 10 µA
